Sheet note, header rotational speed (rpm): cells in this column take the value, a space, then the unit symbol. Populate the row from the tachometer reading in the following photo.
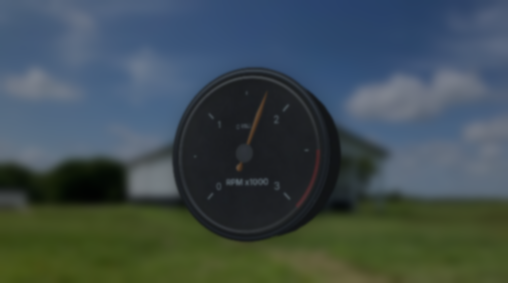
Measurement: 1750 rpm
